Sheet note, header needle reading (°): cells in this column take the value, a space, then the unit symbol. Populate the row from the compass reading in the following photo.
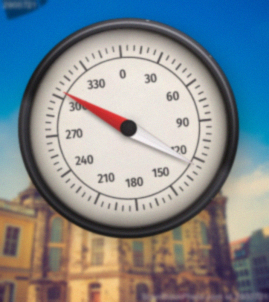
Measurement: 305 °
